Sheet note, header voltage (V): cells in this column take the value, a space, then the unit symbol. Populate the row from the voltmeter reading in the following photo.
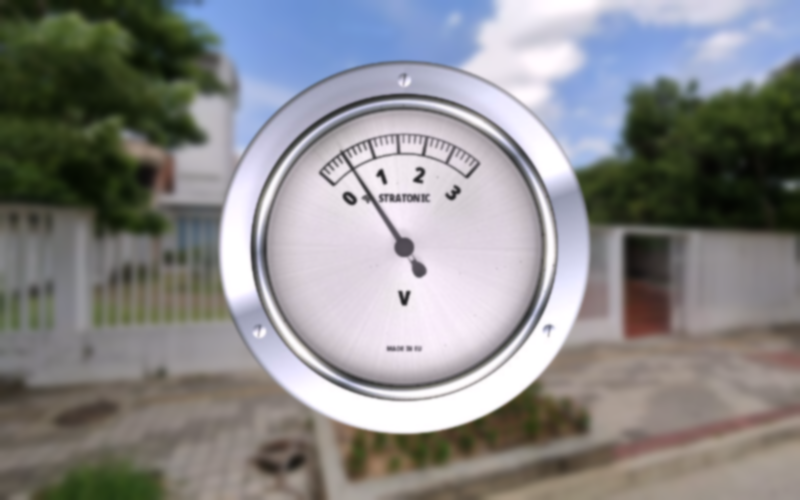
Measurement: 0.5 V
